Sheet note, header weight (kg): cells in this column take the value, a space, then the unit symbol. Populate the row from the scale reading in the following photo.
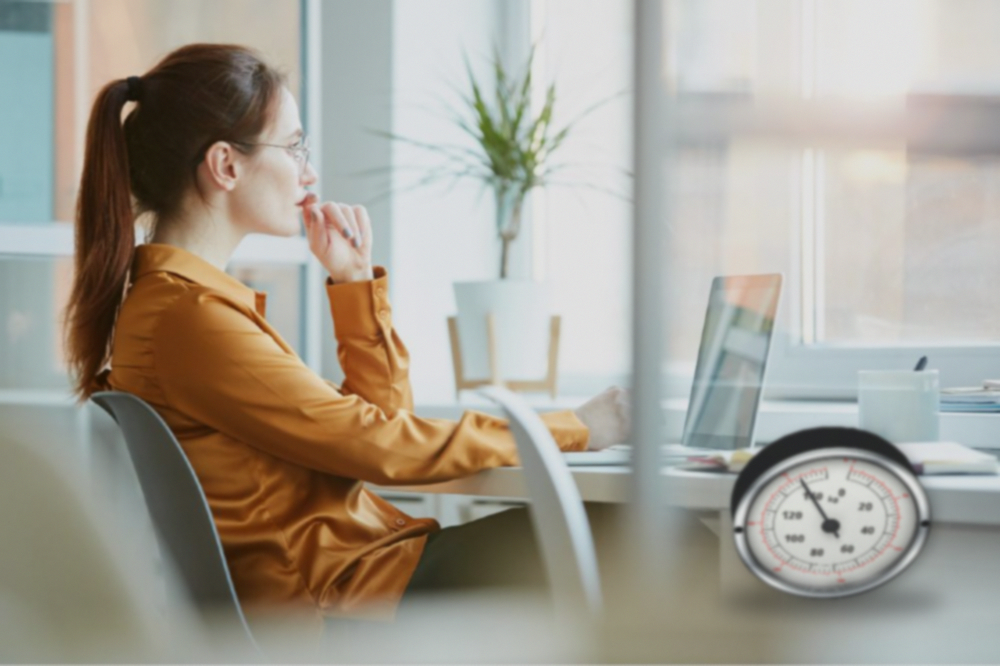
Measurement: 140 kg
